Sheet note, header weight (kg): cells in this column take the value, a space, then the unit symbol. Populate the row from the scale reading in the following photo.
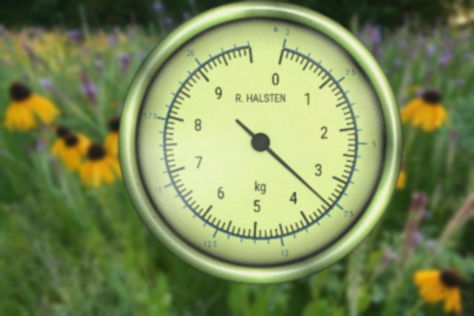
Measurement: 3.5 kg
